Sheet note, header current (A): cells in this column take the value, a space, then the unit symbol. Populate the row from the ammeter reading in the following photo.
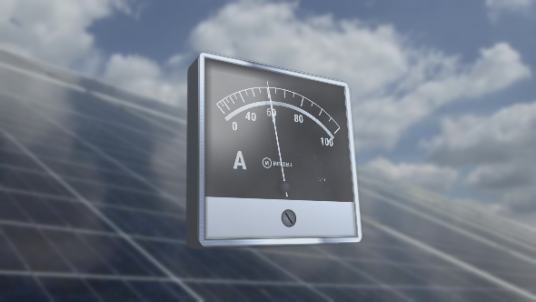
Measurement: 60 A
